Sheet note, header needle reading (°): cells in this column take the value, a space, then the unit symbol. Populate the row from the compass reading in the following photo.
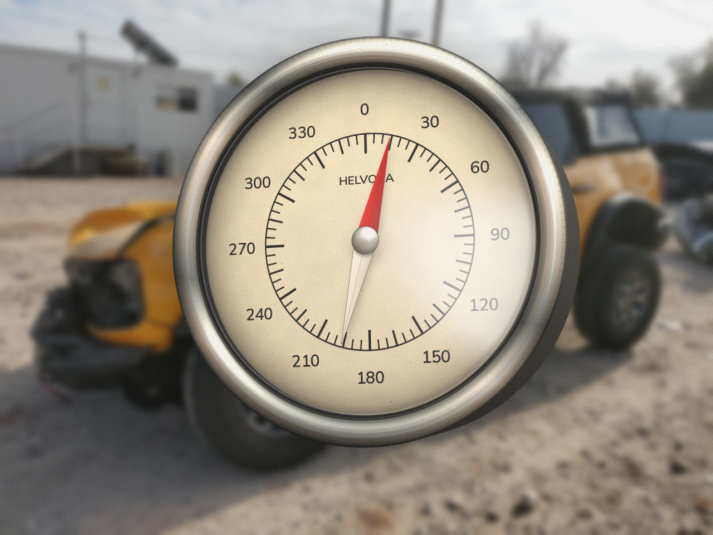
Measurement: 15 °
